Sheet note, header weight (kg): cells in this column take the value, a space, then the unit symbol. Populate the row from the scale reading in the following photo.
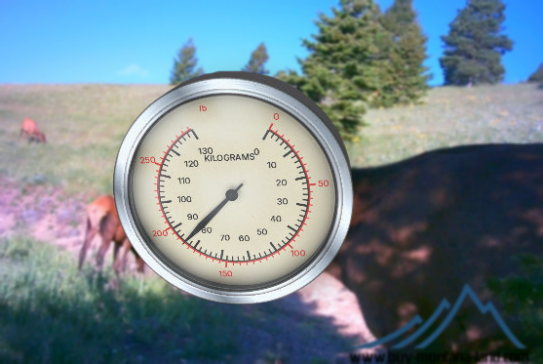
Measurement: 84 kg
